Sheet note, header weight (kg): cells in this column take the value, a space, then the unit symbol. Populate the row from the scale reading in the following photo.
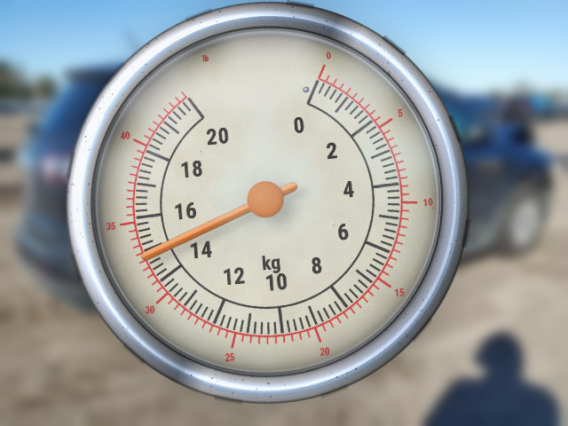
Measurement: 14.8 kg
